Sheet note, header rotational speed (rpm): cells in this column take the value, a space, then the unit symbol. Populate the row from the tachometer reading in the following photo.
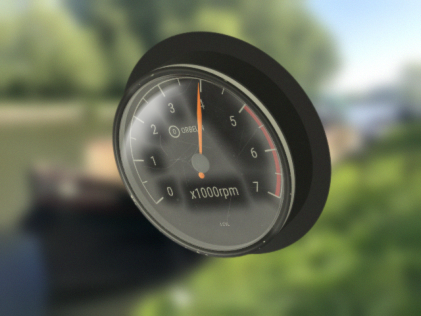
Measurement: 4000 rpm
